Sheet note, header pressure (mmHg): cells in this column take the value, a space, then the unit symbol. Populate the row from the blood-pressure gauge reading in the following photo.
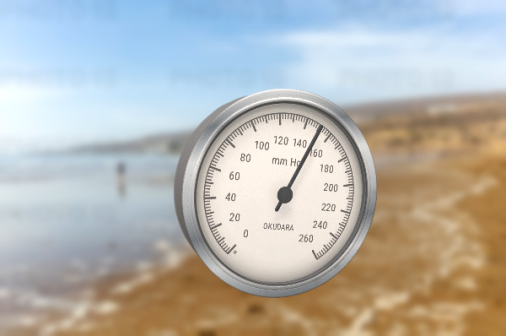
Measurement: 150 mmHg
